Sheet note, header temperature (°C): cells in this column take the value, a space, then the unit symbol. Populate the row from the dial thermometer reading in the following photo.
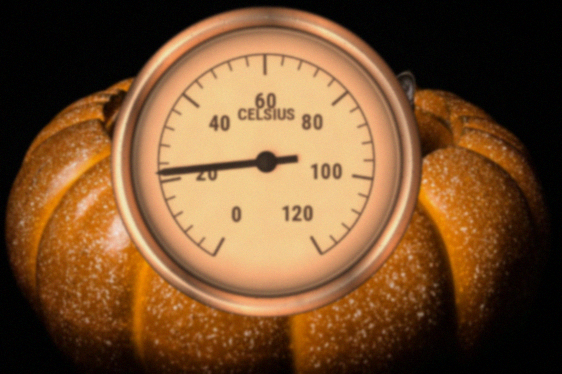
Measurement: 22 °C
